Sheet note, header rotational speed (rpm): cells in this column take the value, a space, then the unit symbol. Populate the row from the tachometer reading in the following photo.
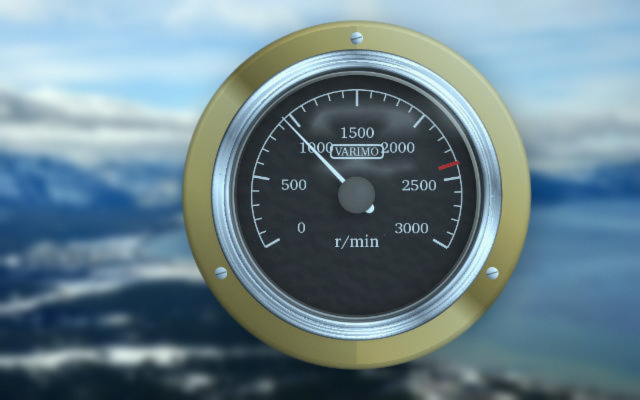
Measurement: 950 rpm
